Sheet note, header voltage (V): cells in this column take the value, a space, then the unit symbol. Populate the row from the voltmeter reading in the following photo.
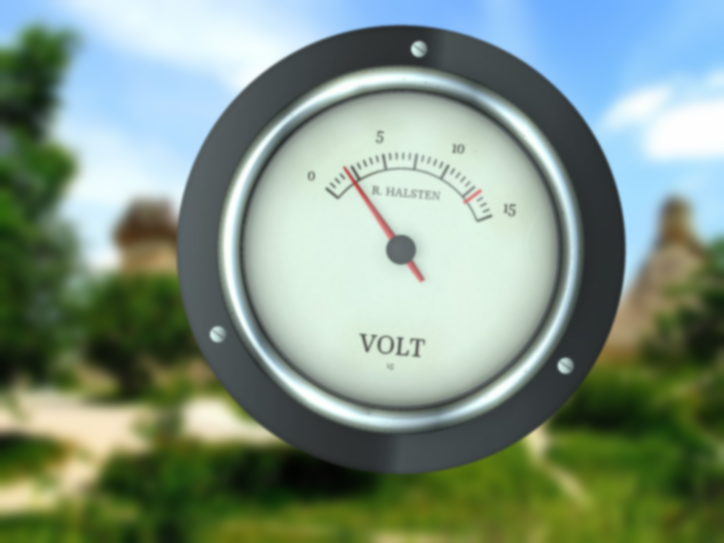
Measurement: 2 V
